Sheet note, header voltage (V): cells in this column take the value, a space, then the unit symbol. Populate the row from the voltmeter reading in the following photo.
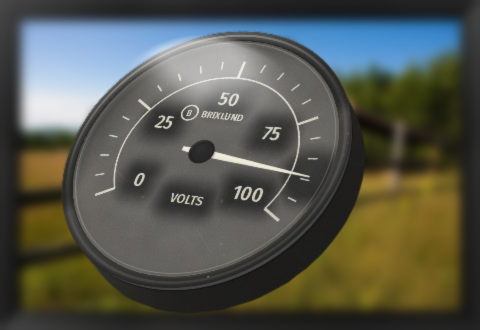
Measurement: 90 V
